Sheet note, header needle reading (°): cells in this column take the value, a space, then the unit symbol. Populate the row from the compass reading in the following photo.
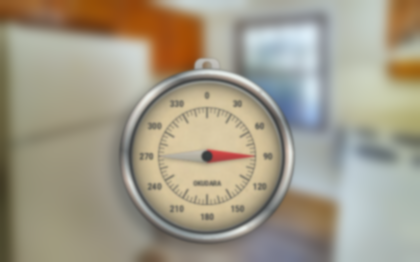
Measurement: 90 °
